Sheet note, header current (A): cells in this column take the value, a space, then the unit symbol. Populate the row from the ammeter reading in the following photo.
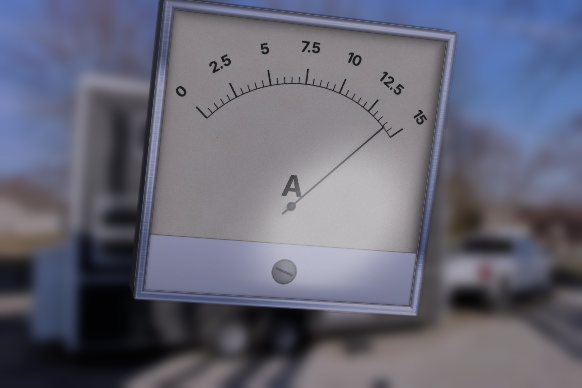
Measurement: 14 A
